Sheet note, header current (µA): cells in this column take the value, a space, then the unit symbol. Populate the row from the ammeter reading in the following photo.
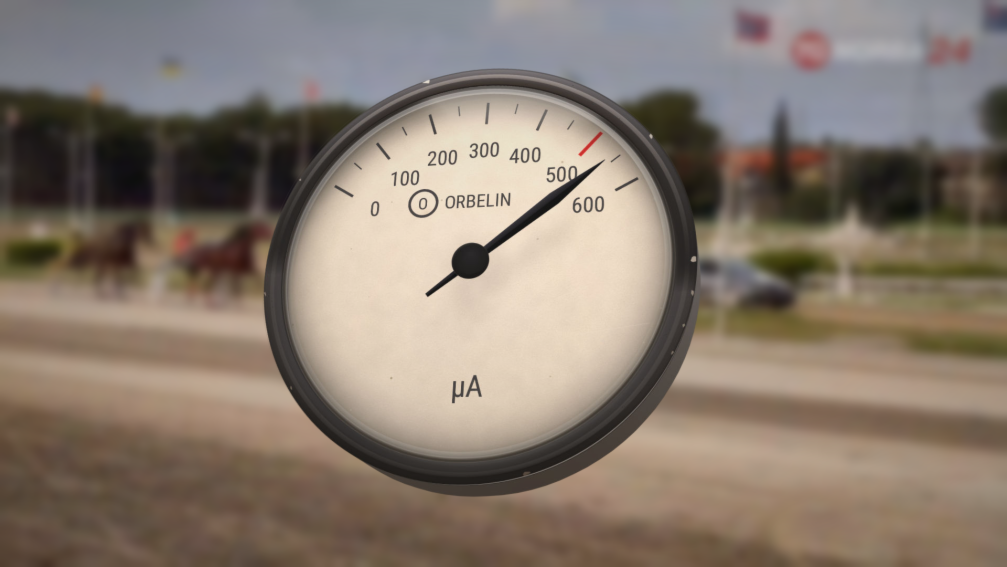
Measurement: 550 µA
